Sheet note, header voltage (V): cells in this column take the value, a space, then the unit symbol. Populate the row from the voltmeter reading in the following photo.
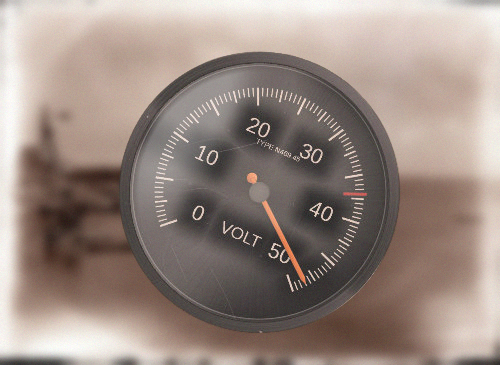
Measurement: 48.5 V
